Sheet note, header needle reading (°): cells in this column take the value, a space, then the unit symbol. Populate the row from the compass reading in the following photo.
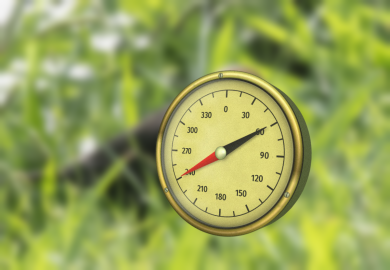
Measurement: 240 °
